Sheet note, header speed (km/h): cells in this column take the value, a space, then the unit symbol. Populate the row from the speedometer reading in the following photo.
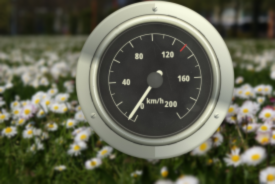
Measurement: 5 km/h
